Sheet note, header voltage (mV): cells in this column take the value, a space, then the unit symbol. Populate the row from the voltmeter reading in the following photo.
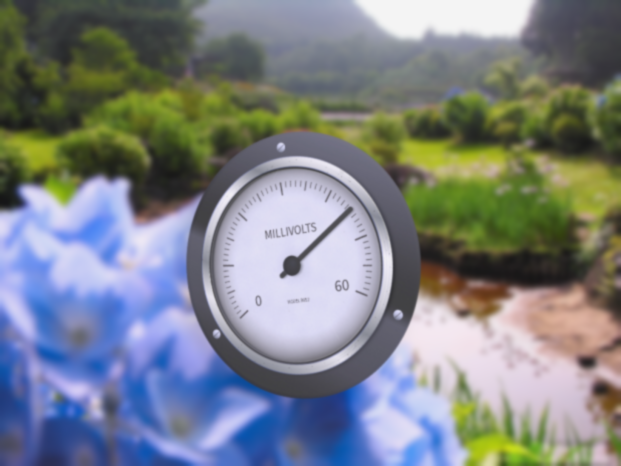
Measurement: 45 mV
